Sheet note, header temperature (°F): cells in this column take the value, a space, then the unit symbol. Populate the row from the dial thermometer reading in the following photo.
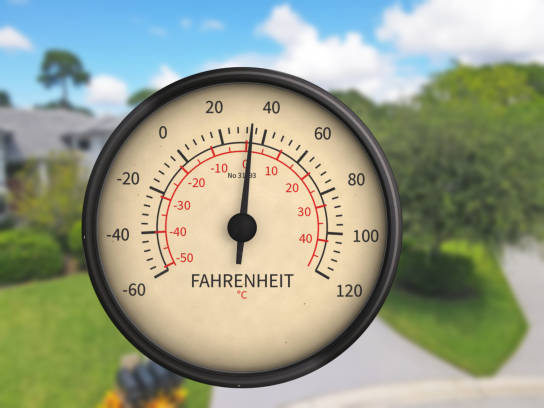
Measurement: 34 °F
